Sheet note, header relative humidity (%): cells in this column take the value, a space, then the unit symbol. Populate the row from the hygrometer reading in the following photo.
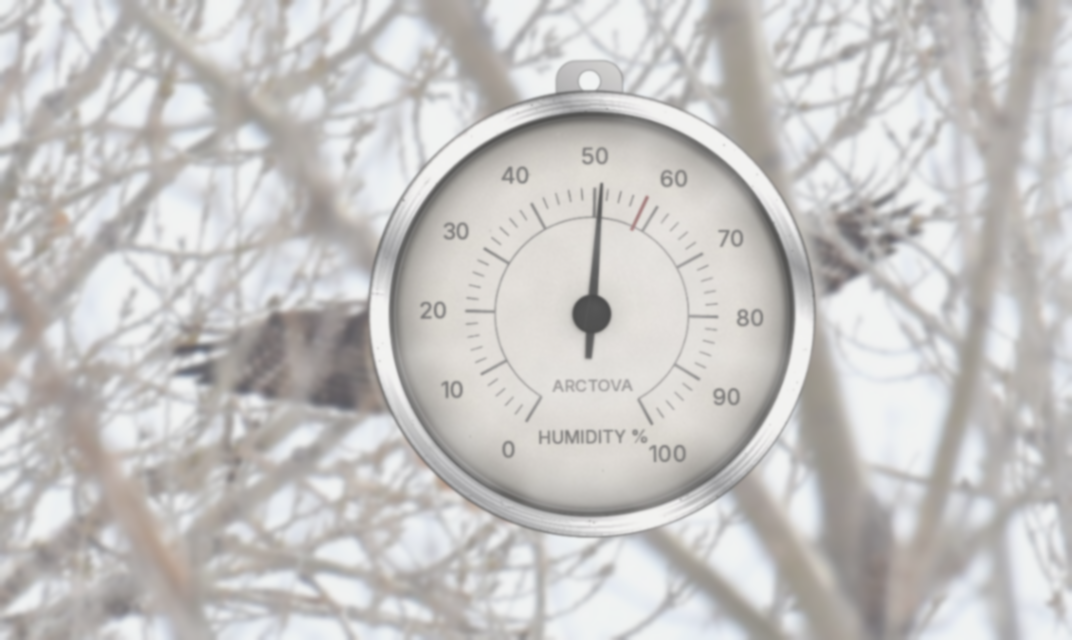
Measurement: 51 %
